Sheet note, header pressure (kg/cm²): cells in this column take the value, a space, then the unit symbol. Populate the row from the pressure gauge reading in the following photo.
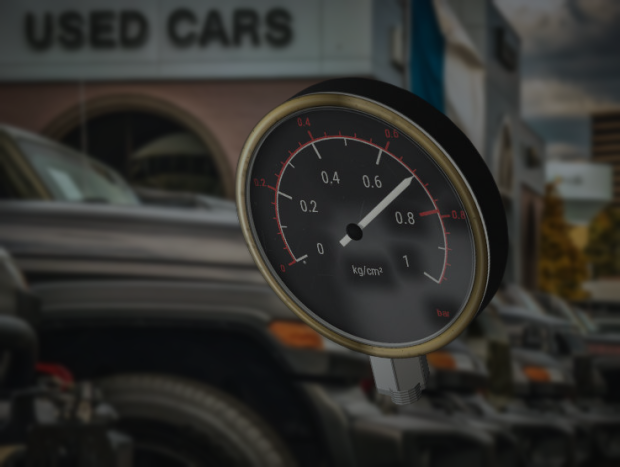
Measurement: 0.7 kg/cm²
